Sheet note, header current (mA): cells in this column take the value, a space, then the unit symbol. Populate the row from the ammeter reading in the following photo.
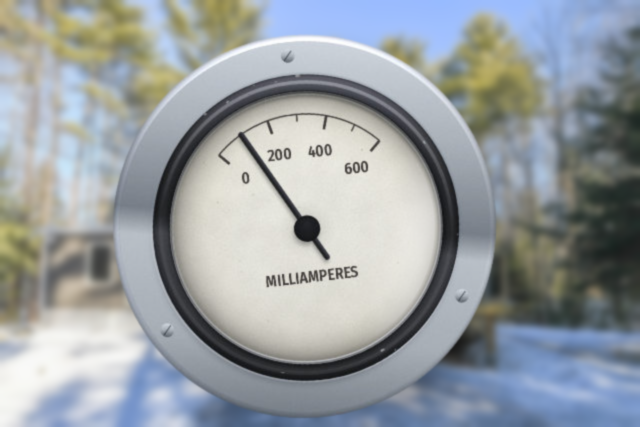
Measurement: 100 mA
